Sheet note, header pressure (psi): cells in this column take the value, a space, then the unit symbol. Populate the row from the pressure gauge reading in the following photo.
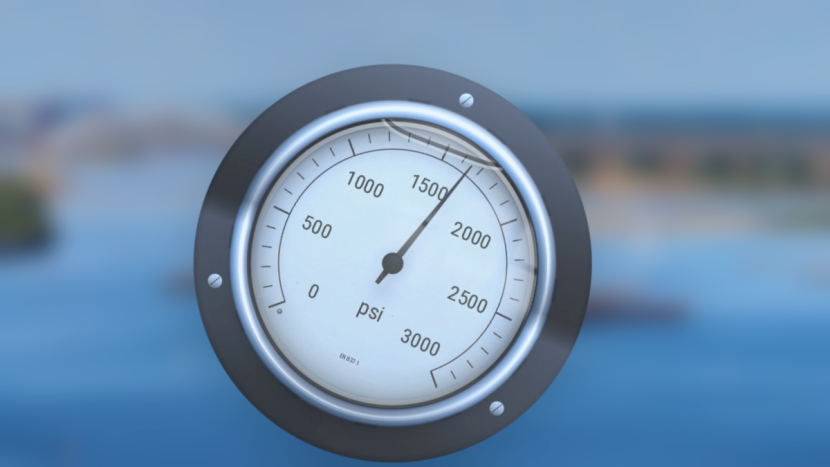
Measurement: 1650 psi
